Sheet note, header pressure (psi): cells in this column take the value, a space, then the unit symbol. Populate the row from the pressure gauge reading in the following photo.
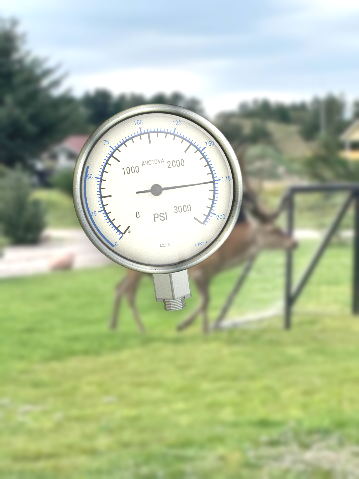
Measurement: 2500 psi
